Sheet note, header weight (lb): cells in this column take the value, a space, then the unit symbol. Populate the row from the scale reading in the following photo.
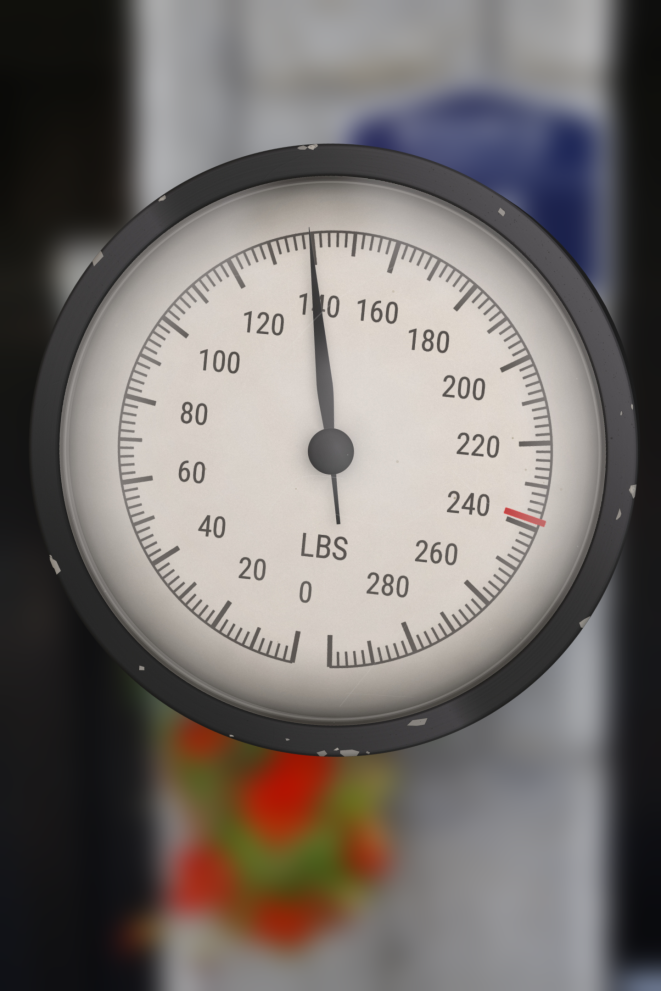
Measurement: 140 lb
